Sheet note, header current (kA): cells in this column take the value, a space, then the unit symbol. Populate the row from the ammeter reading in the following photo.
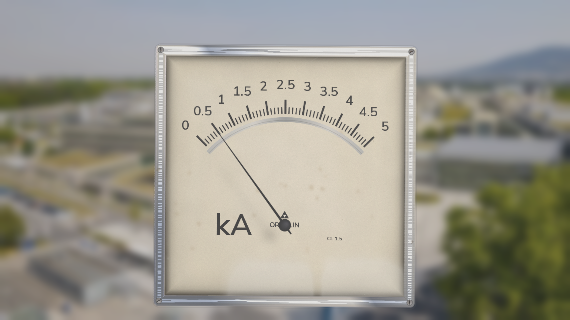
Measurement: 0.5 kA
